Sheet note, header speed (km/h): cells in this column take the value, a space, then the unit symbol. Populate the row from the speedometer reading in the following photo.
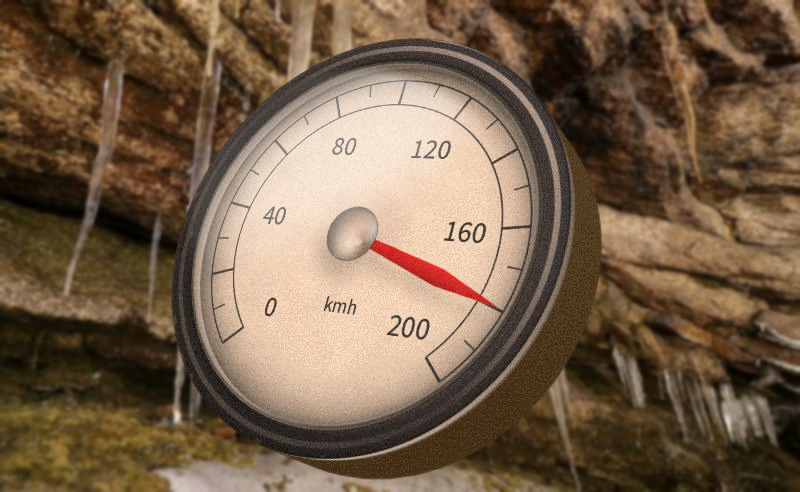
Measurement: 180 km/h
